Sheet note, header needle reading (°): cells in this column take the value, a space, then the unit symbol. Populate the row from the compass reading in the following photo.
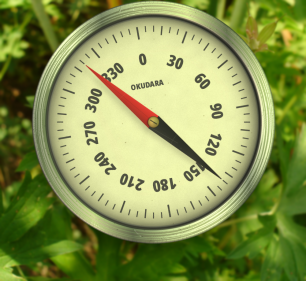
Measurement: 320 °
